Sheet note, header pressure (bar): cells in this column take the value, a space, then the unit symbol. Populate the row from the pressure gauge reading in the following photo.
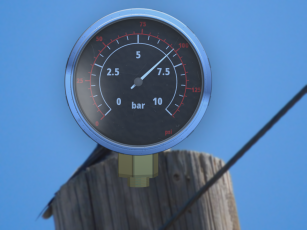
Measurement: 6.75 bar
